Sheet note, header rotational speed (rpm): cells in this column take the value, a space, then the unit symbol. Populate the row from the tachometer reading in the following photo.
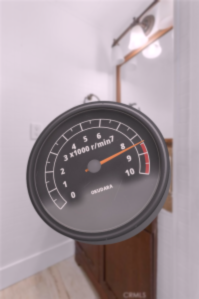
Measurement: 8500 rpm
